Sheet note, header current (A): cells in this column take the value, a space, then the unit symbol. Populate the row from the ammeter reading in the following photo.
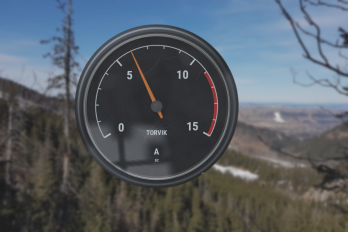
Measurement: 6 A
